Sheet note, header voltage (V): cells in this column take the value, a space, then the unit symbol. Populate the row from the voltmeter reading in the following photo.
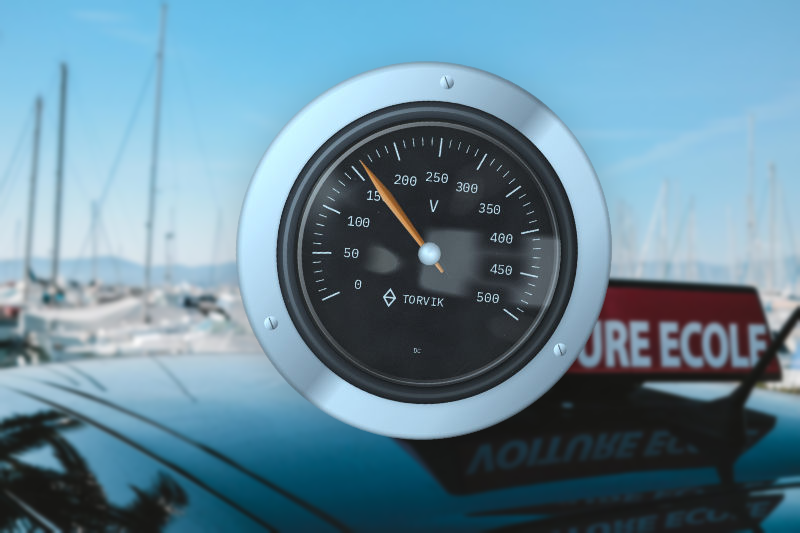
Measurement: 160 V
